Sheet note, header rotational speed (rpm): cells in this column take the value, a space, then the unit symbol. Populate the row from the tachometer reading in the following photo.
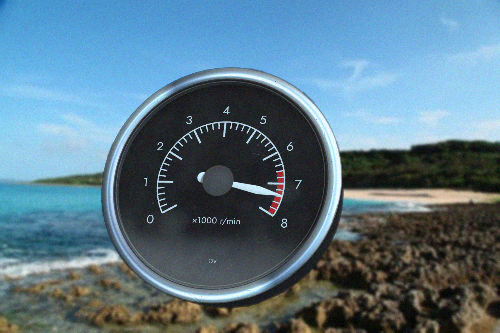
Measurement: 7400 rpm
